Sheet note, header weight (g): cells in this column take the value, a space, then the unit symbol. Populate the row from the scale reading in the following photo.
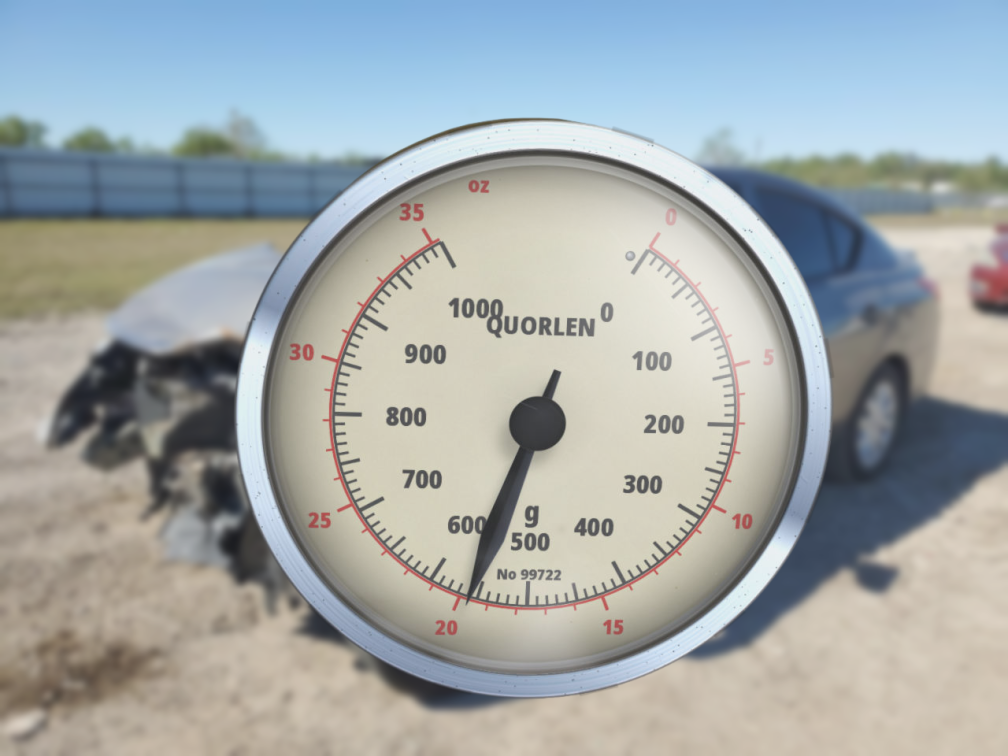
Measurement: 560 g
